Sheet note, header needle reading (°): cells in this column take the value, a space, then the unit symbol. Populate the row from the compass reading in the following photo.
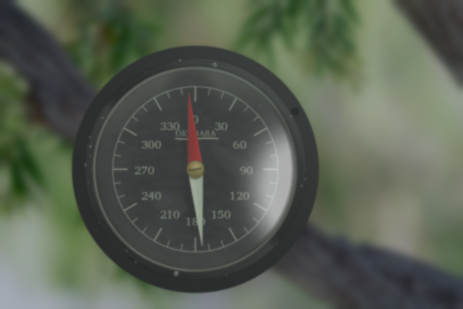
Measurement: 355 °
